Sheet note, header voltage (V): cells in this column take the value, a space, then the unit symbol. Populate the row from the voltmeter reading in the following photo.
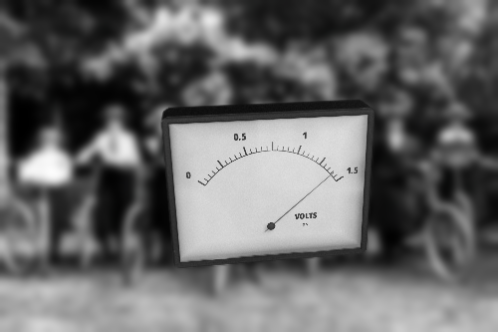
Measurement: 1.4 V
